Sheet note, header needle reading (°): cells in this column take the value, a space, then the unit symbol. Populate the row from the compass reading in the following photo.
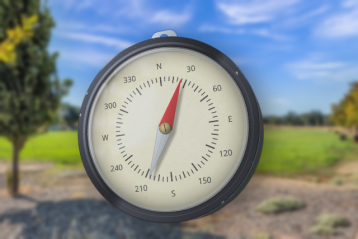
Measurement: 25 °
